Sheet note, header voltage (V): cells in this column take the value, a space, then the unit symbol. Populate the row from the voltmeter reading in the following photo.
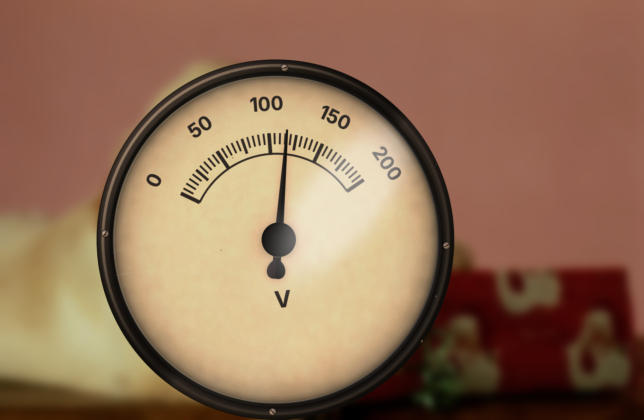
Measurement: 115 V
